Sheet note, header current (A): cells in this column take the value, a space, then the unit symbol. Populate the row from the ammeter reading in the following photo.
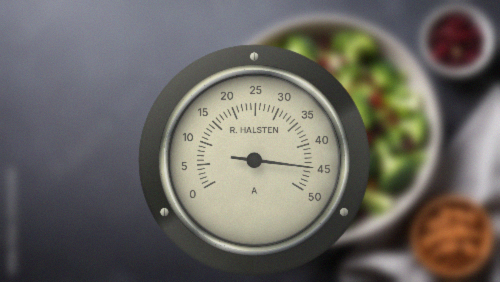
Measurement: 45 A
